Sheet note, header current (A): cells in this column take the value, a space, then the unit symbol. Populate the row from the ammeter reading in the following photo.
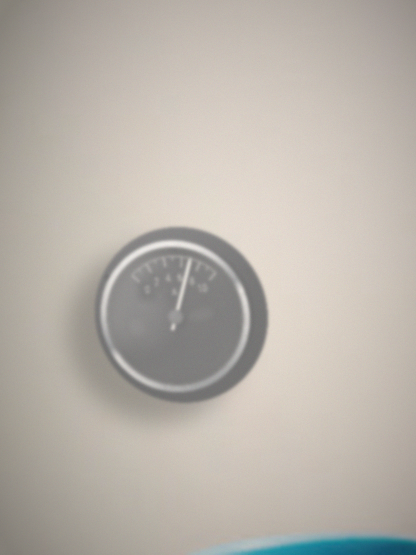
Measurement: 7 A
